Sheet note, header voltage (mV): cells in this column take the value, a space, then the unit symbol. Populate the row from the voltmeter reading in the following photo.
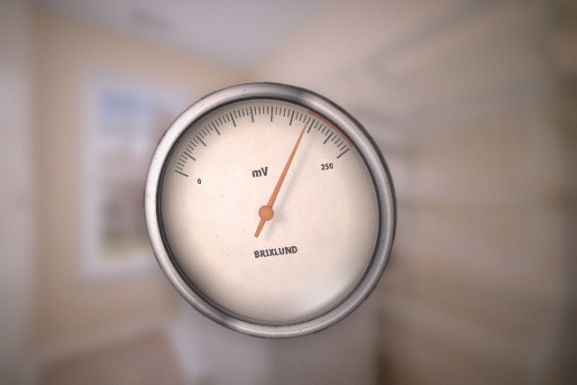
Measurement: 195 mV
